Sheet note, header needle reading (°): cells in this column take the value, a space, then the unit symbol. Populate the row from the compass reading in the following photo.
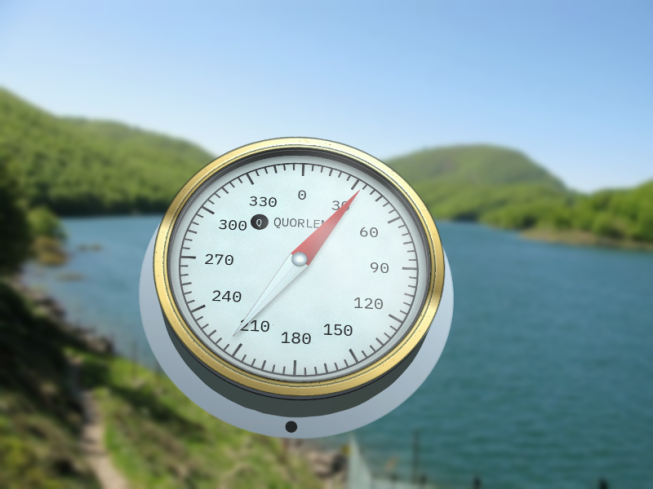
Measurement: 35 °
